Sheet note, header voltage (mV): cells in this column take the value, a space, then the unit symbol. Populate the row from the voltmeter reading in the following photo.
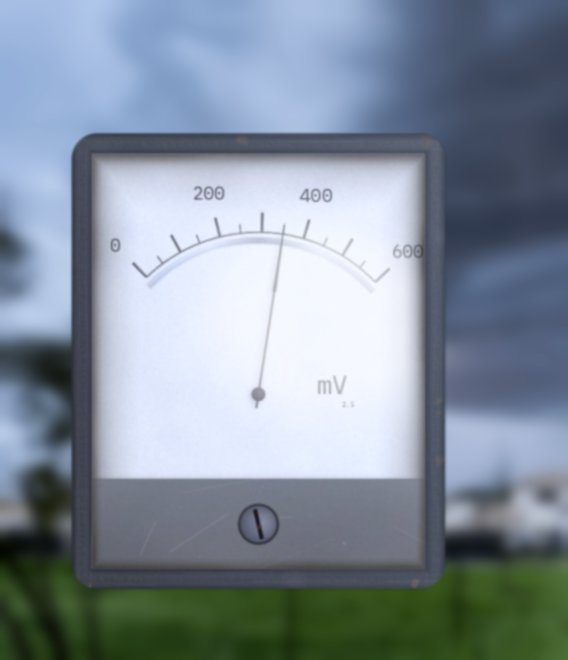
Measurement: 350 mV
